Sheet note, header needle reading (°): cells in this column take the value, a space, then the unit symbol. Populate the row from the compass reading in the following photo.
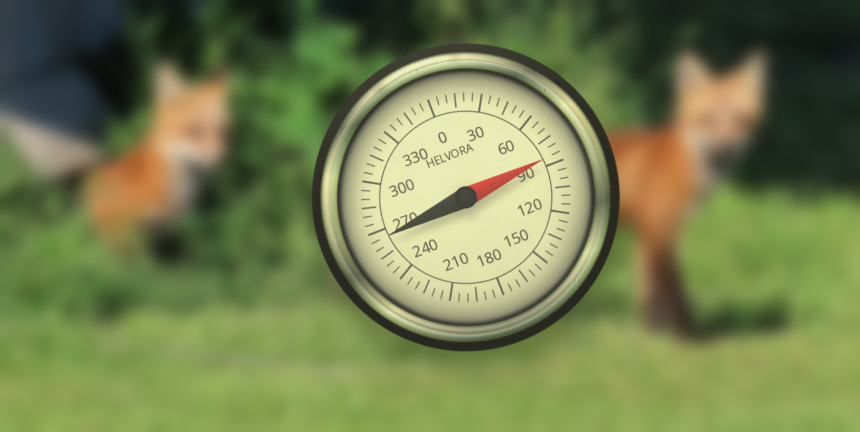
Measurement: 85 °
